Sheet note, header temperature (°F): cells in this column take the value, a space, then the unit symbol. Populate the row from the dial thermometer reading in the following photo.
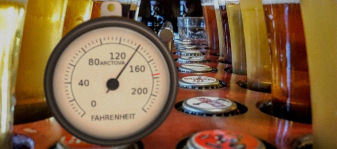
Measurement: 140 °F
